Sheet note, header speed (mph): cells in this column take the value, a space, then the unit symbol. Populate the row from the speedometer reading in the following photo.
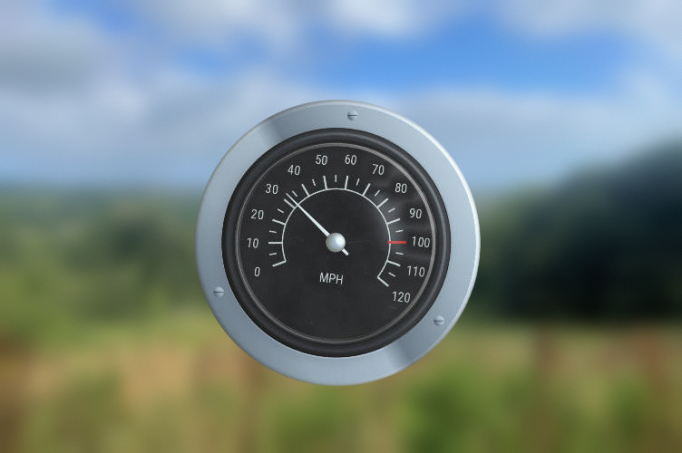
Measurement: 32.5 mph
